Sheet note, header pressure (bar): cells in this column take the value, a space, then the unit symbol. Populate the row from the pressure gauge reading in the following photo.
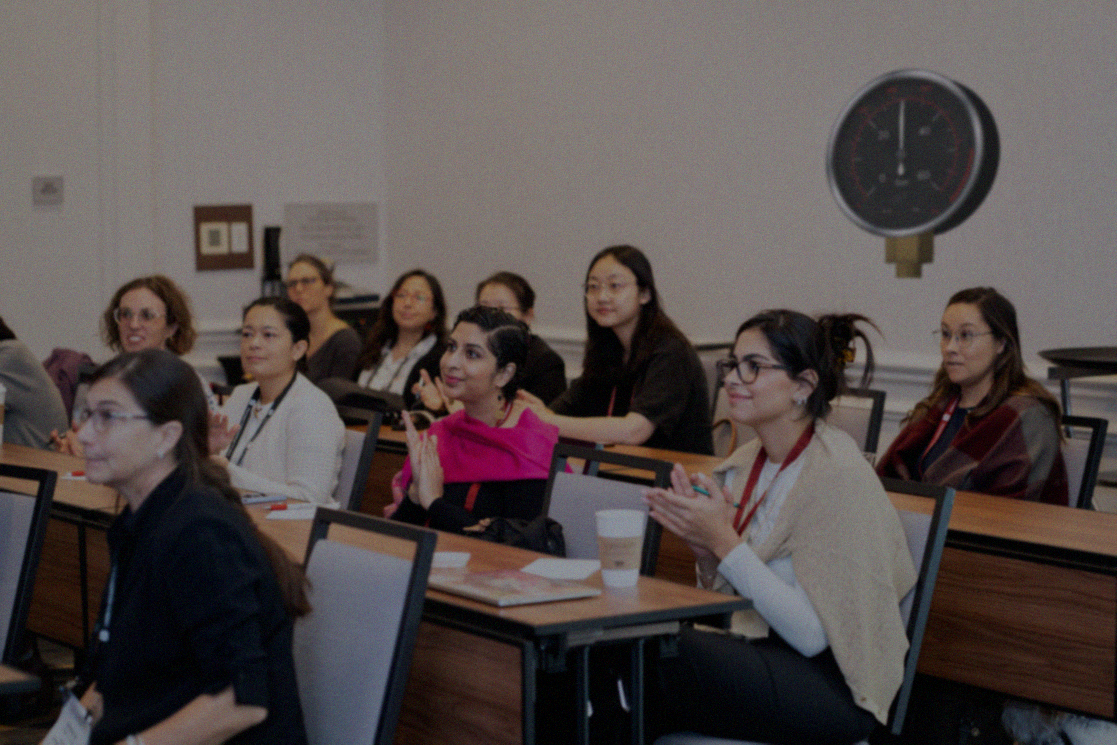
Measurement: 30 bar
